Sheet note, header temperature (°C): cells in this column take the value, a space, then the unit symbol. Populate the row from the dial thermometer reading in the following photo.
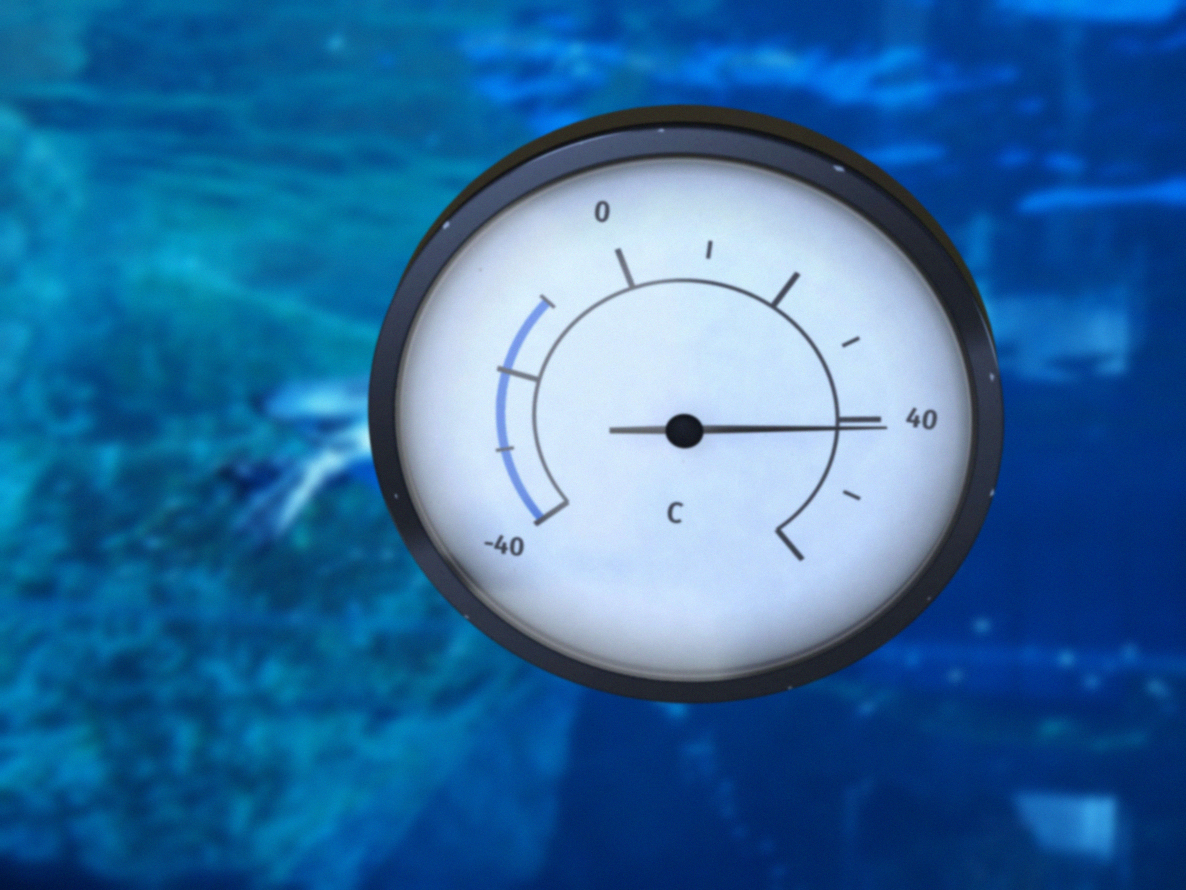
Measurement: 40 °C
